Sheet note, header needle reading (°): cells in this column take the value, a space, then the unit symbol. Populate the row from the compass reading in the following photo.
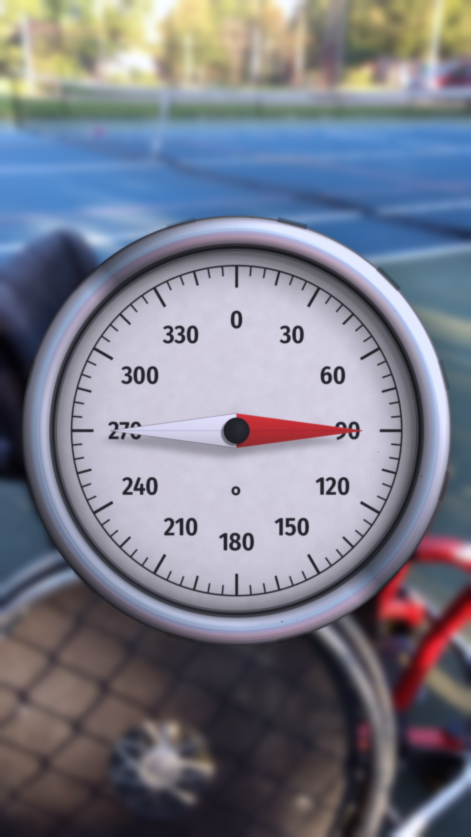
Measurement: 90 °
